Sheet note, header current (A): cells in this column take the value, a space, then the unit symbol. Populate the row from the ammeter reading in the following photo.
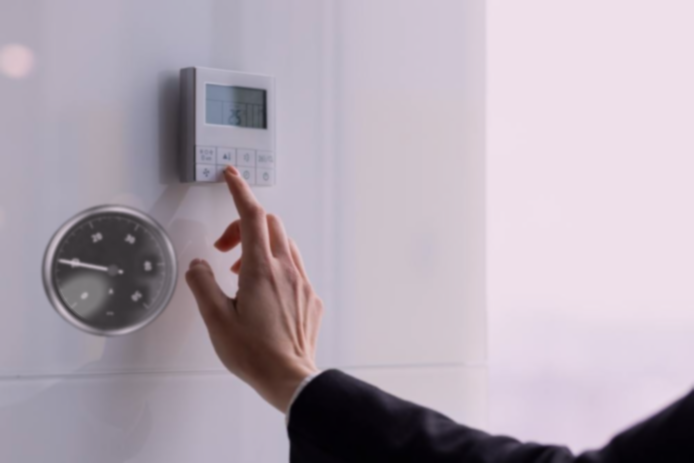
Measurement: 10 A
